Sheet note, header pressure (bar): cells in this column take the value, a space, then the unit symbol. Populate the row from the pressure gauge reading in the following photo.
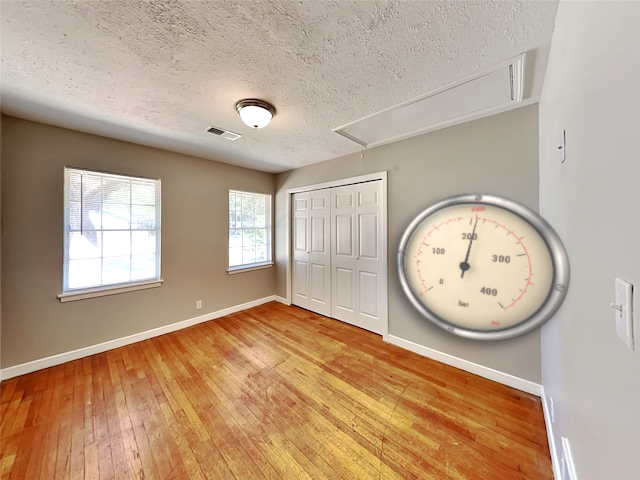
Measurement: 210 bar
